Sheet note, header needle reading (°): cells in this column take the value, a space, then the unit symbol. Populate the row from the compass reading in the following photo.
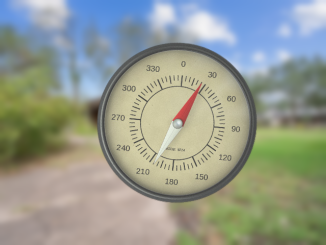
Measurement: 25 °
